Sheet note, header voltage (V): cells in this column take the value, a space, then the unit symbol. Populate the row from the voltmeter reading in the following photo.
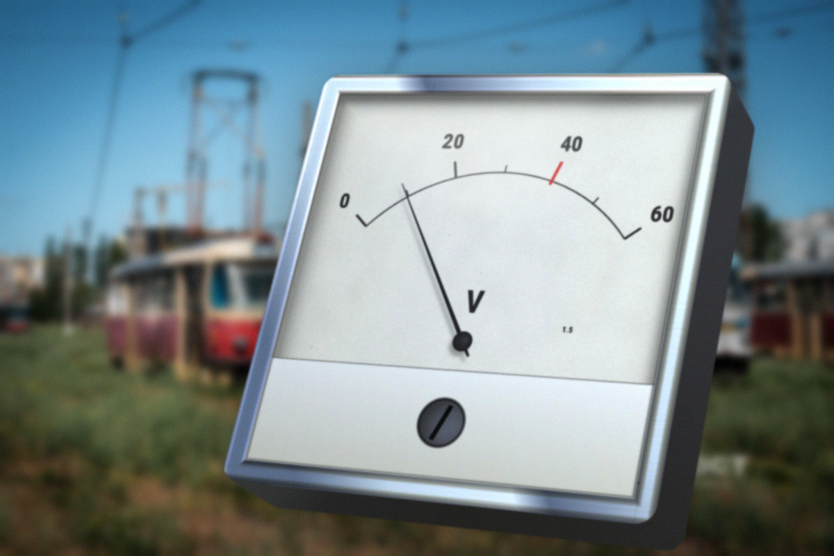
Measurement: 10 V
